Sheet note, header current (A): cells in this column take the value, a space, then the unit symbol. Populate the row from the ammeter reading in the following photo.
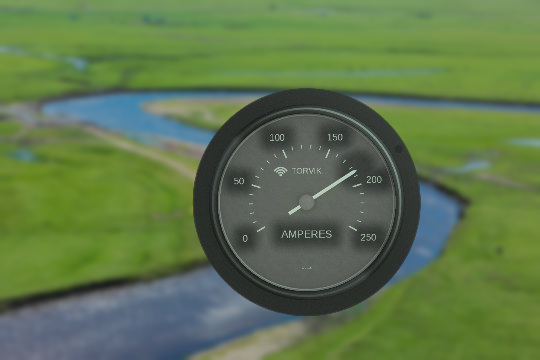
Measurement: 185 A
